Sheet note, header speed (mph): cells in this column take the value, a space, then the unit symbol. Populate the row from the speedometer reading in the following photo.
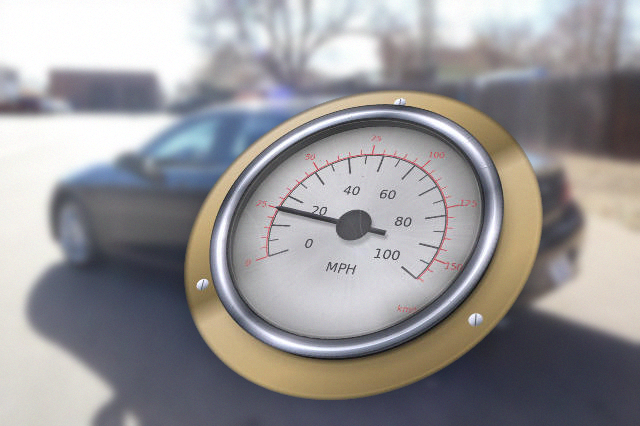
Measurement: 15 mph
